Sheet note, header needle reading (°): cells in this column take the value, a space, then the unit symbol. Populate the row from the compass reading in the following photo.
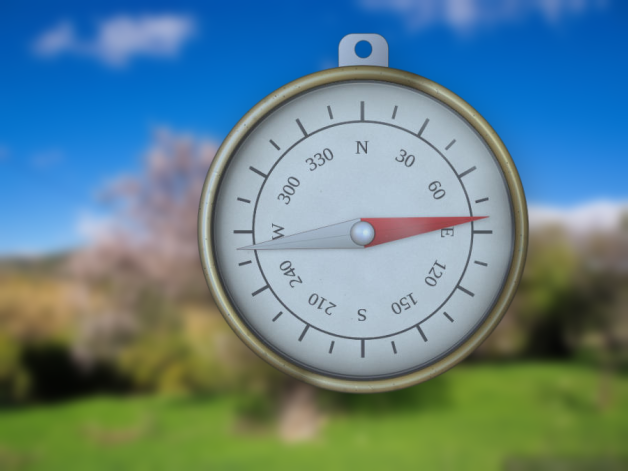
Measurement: 82.5 °
